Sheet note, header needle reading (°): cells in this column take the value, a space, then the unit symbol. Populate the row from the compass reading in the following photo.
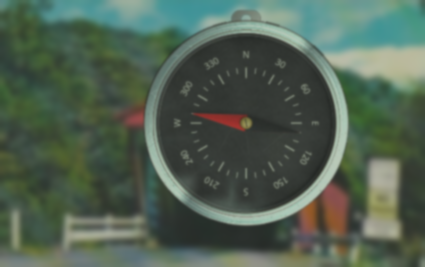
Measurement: 280 °
